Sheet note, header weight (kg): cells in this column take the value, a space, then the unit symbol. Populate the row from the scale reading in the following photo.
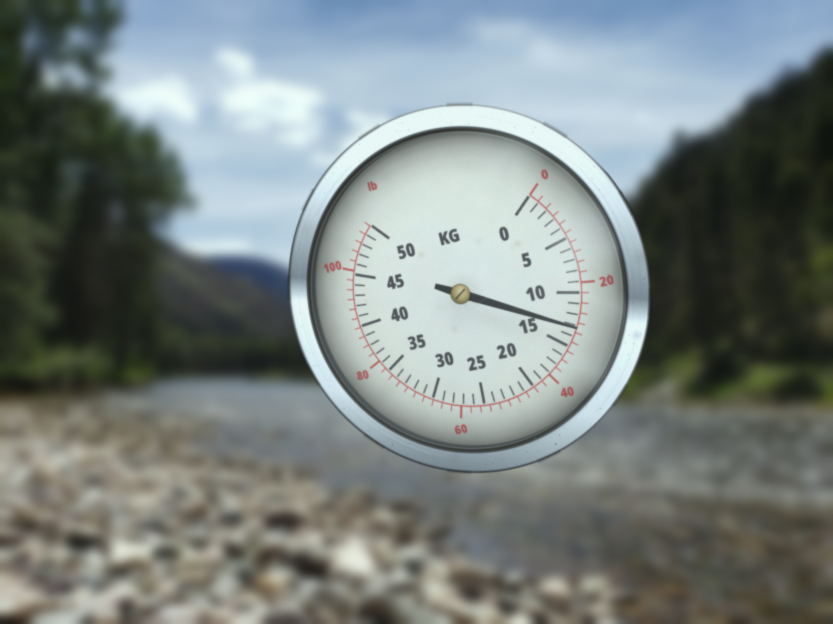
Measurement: 13 kg
